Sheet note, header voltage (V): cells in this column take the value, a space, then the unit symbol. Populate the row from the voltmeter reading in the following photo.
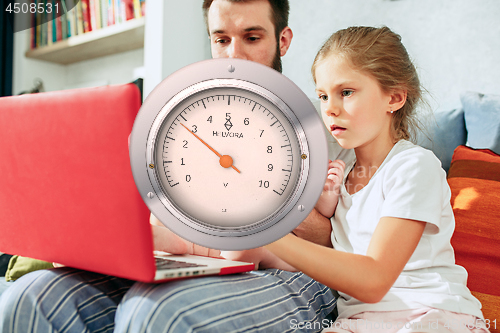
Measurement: 2.8 V
